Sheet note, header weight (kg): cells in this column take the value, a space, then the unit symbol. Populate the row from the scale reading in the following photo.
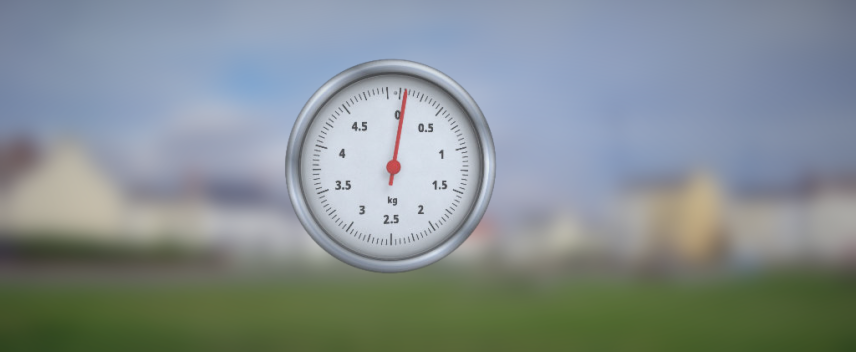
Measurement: 0.05 kg
